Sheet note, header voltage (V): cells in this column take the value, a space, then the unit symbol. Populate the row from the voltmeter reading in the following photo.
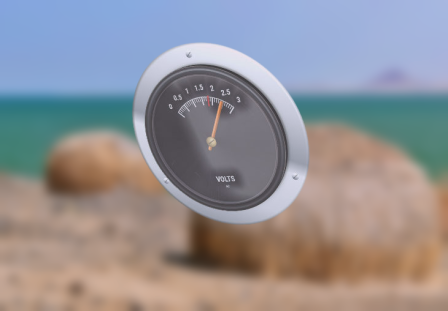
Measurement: 2.5 V
